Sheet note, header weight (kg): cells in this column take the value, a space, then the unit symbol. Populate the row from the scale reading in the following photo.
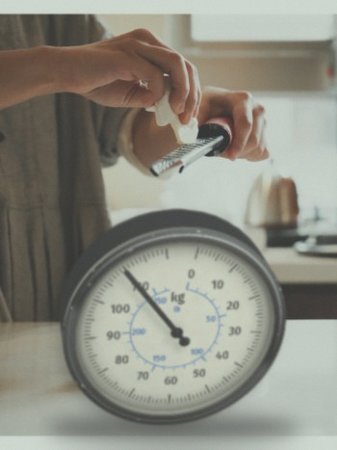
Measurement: 110 kg
